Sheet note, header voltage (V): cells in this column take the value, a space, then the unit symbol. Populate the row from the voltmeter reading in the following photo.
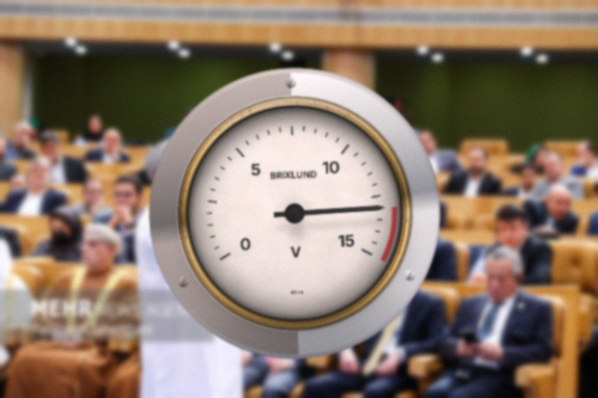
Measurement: 13 V
